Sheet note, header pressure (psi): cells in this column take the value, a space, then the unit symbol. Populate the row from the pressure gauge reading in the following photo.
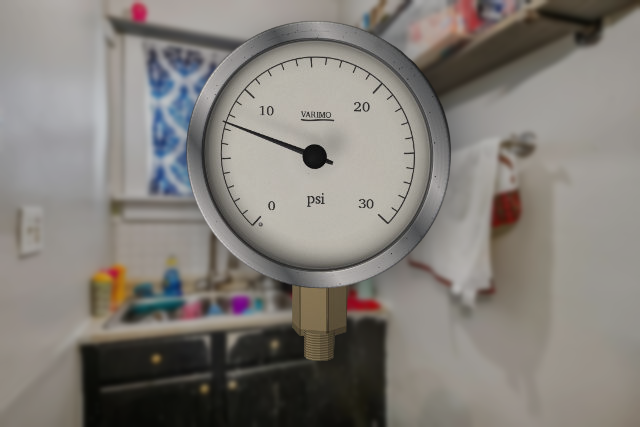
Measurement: 7.5 psi
